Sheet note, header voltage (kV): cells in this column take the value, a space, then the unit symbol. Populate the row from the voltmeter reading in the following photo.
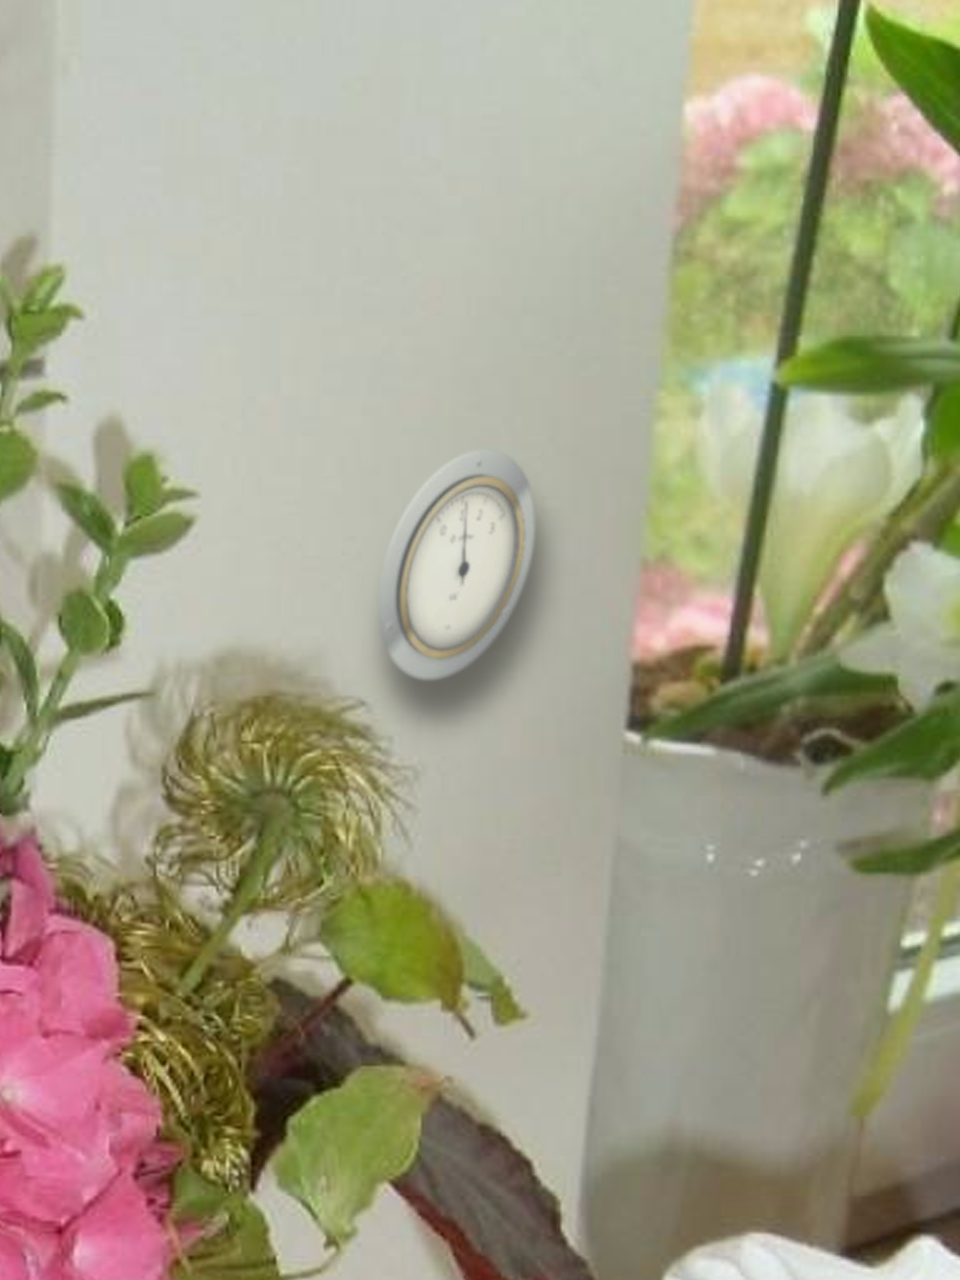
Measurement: 1 kV
